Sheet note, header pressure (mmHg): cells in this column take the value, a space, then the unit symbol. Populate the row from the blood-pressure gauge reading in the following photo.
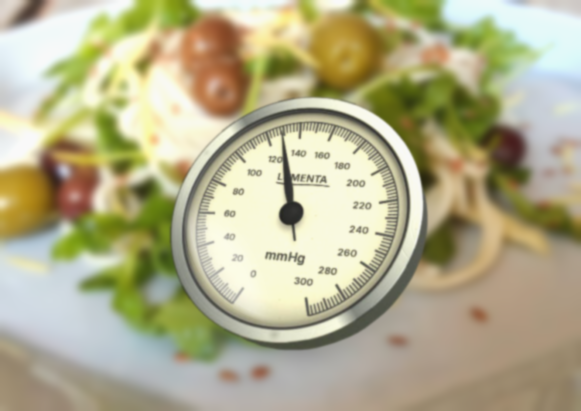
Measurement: 130 mmHg
